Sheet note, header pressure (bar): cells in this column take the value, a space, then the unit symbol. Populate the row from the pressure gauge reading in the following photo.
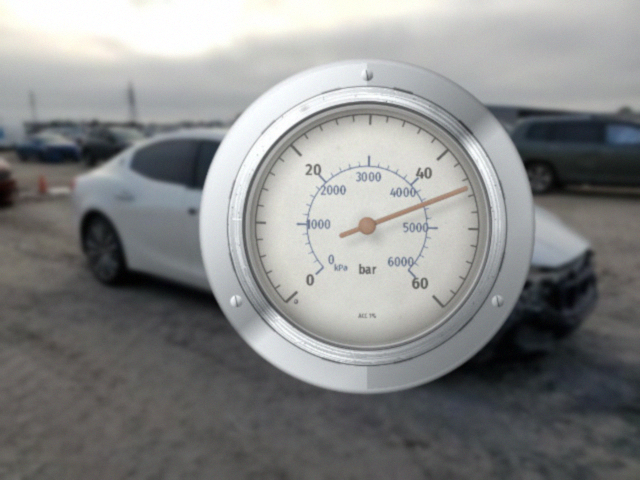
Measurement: 45 bar
